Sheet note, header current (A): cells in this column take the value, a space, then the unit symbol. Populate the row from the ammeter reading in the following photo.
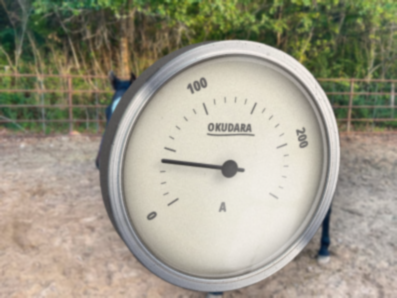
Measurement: 40 A
